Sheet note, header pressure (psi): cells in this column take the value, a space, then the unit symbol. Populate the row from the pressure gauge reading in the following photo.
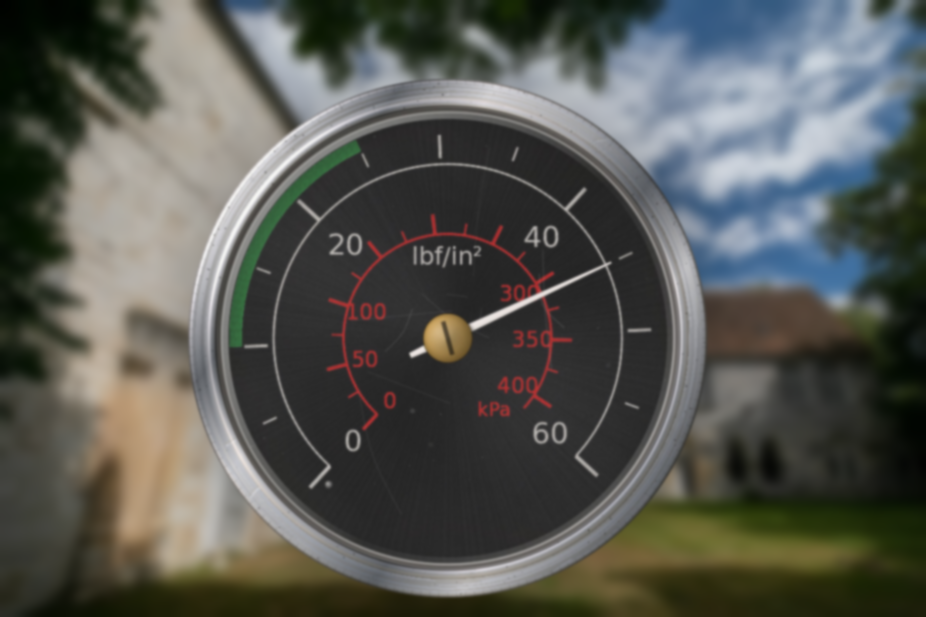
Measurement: 45 psi
